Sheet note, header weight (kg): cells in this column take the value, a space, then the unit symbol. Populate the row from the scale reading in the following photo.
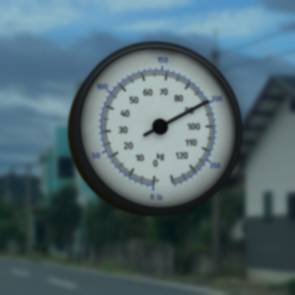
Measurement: 90 kg
